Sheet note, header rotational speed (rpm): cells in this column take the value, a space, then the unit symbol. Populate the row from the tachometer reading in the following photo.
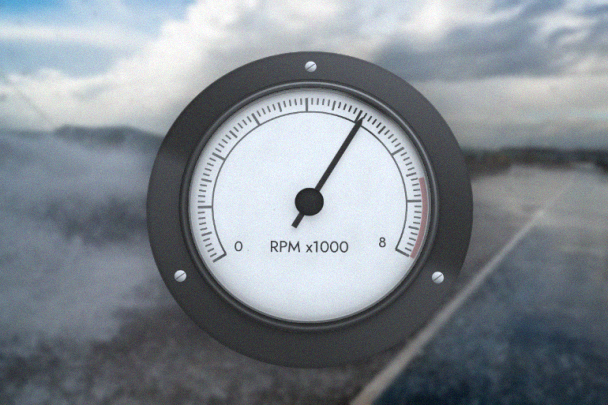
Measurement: 5100 rpm
